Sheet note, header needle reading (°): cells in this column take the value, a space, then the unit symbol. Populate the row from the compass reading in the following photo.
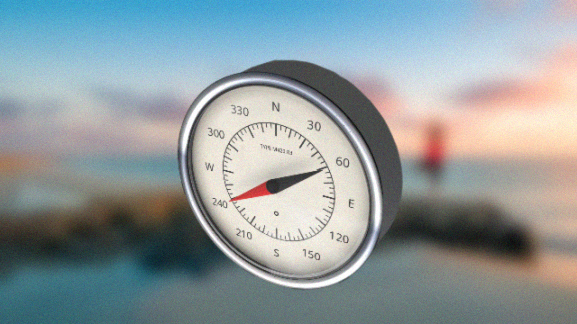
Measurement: 240 °
